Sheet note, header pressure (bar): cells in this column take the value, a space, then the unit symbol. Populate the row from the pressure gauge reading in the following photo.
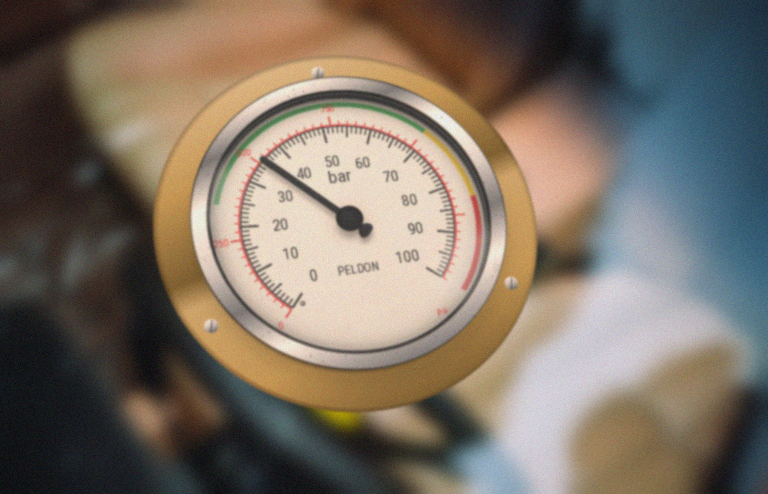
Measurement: 35 bar
